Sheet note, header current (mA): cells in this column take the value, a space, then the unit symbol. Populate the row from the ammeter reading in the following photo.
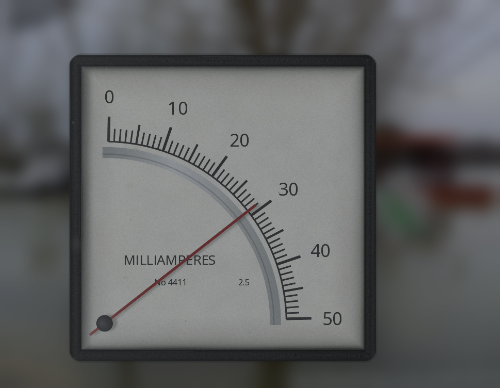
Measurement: 29 mA
